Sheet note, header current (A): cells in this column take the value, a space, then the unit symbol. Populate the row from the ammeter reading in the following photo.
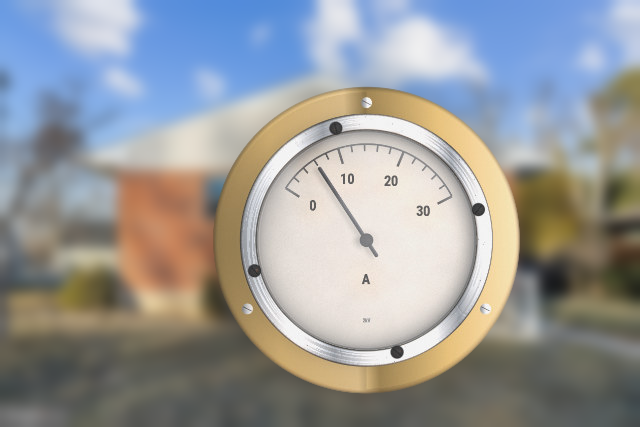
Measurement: 6 A
